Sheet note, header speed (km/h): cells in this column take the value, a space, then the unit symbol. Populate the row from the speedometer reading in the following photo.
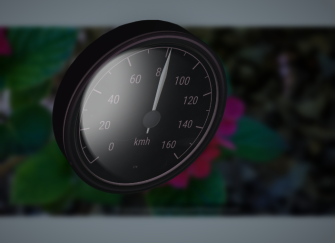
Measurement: 80 km/h
